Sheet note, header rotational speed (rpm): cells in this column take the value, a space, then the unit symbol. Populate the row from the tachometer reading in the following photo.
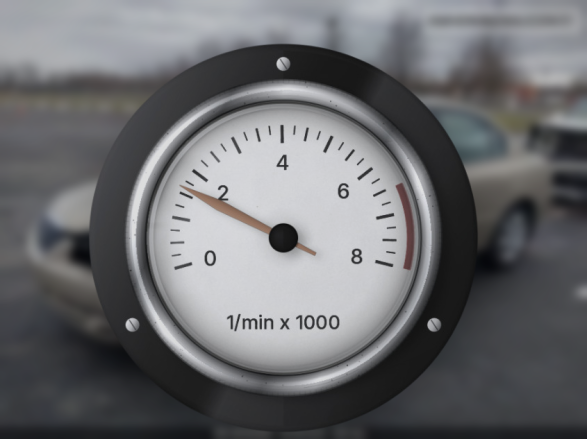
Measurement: 1625 rpm
